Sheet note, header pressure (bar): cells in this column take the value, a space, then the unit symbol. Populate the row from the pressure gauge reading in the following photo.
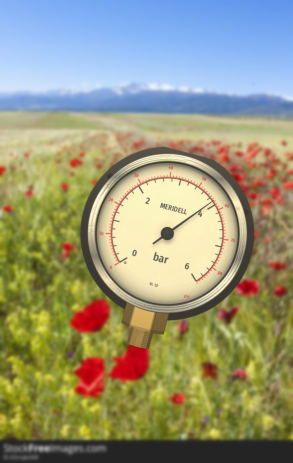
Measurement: 3.9 bar
